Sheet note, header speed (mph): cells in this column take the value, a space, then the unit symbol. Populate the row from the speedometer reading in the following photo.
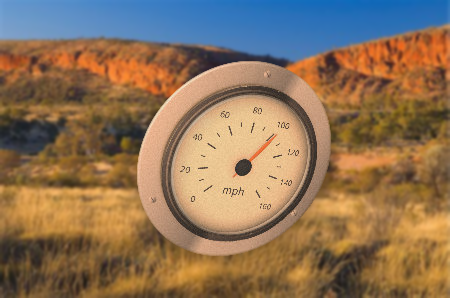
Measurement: 100 mph
